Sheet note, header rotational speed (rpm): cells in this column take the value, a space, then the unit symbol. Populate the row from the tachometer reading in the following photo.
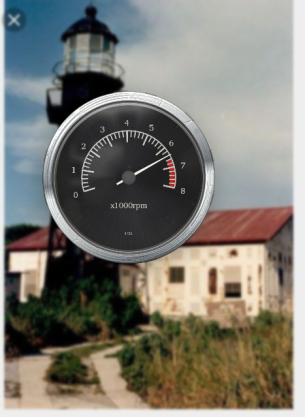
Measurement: 6400 rpm
